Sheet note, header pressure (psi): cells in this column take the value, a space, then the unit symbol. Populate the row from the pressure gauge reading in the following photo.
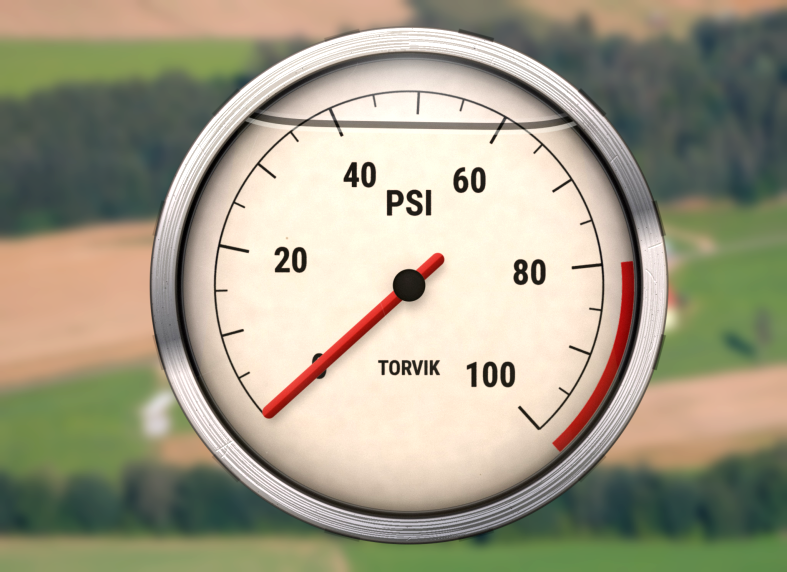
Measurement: 0 psi
